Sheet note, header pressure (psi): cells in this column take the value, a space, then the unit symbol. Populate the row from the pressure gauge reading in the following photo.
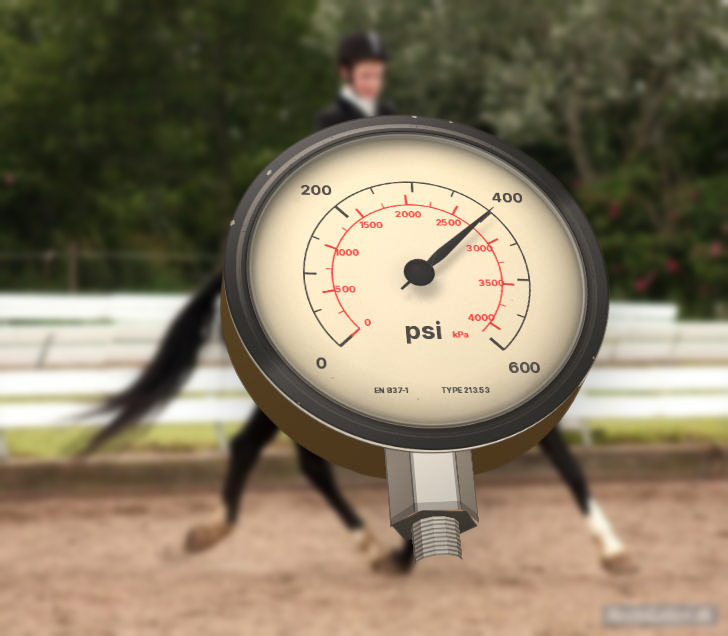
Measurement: 400 psi
